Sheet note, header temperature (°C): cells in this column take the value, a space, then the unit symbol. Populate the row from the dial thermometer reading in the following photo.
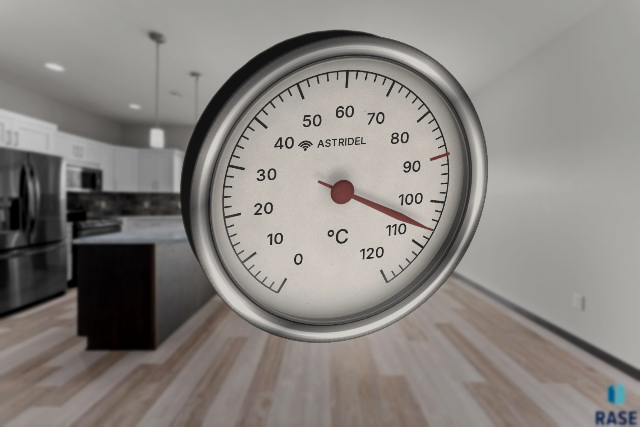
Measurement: 106 °C
